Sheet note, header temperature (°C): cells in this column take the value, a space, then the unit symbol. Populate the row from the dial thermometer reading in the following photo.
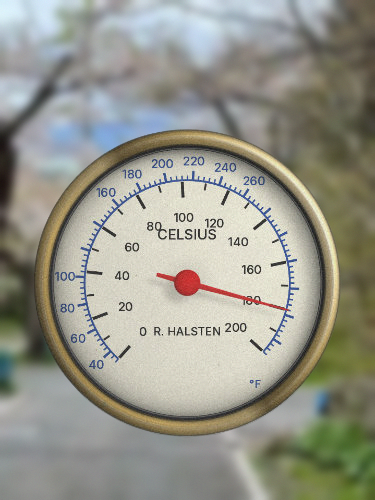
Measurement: 180 °C
